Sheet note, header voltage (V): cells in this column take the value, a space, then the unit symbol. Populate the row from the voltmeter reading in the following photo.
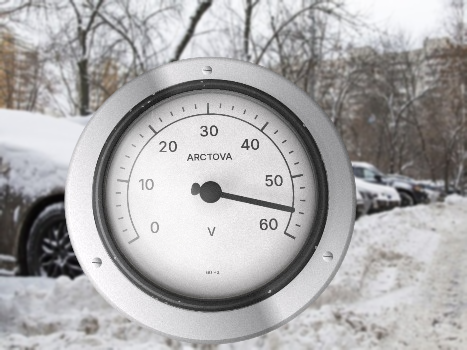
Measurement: 56 V
